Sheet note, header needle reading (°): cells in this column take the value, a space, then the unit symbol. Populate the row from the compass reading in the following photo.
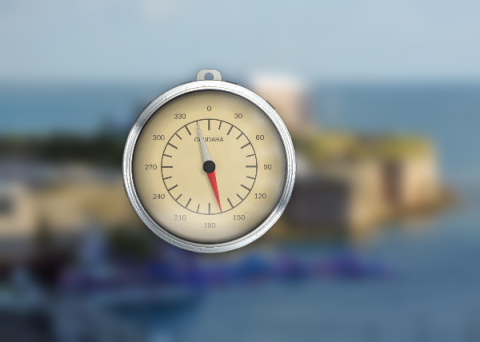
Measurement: 165 °
